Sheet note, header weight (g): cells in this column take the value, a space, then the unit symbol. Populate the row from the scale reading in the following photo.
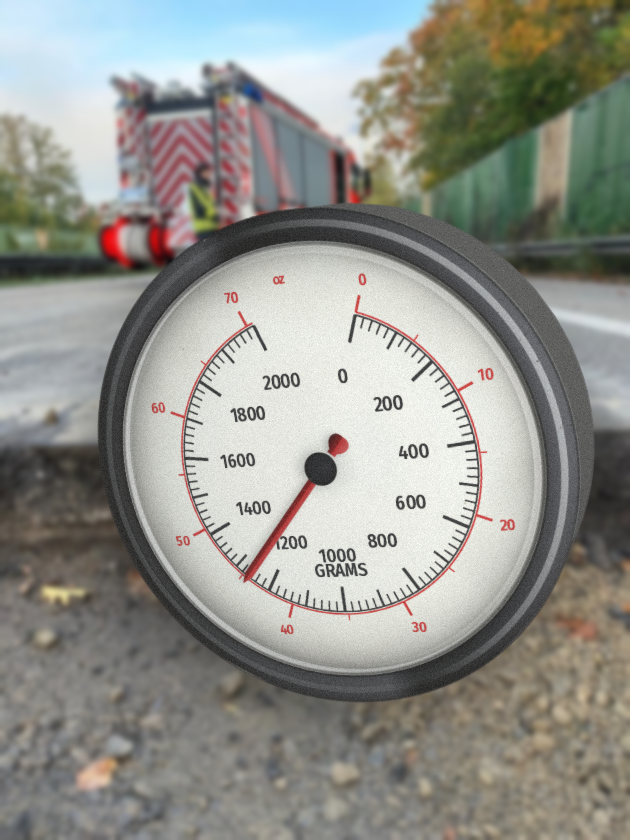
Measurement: 1260 g
